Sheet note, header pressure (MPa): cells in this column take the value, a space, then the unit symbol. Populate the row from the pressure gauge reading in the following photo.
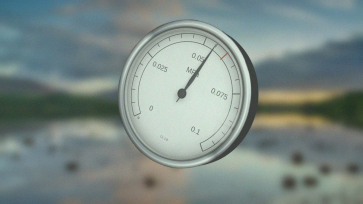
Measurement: 0.055 MPa
